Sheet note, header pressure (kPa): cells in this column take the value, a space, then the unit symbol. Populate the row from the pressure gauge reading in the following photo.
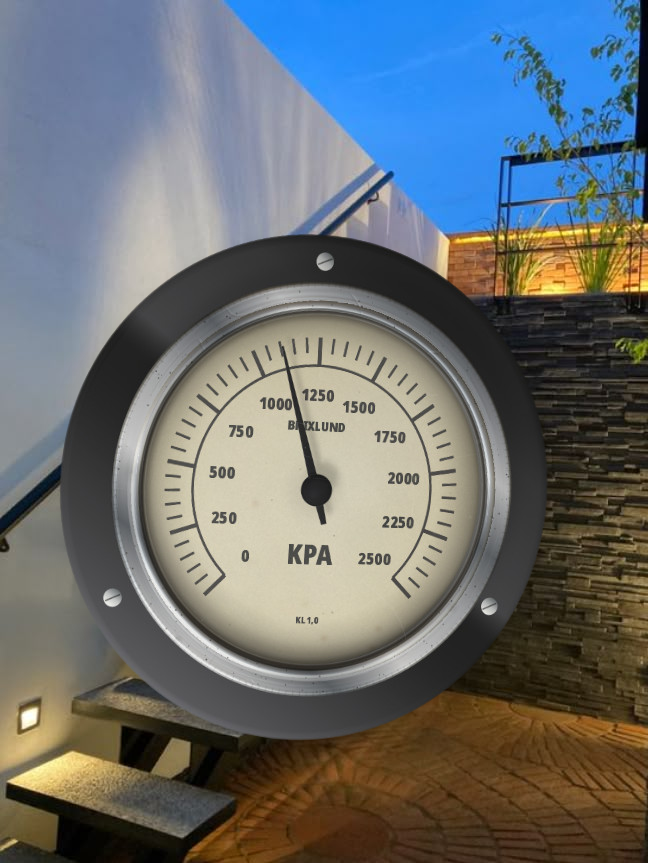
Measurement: 1100 kPa
